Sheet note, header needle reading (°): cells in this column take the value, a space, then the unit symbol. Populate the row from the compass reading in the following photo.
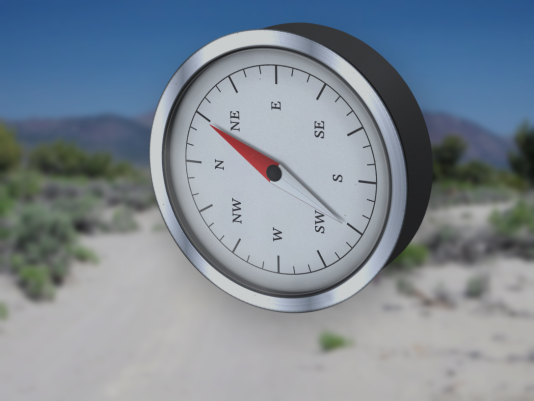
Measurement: 30 °
